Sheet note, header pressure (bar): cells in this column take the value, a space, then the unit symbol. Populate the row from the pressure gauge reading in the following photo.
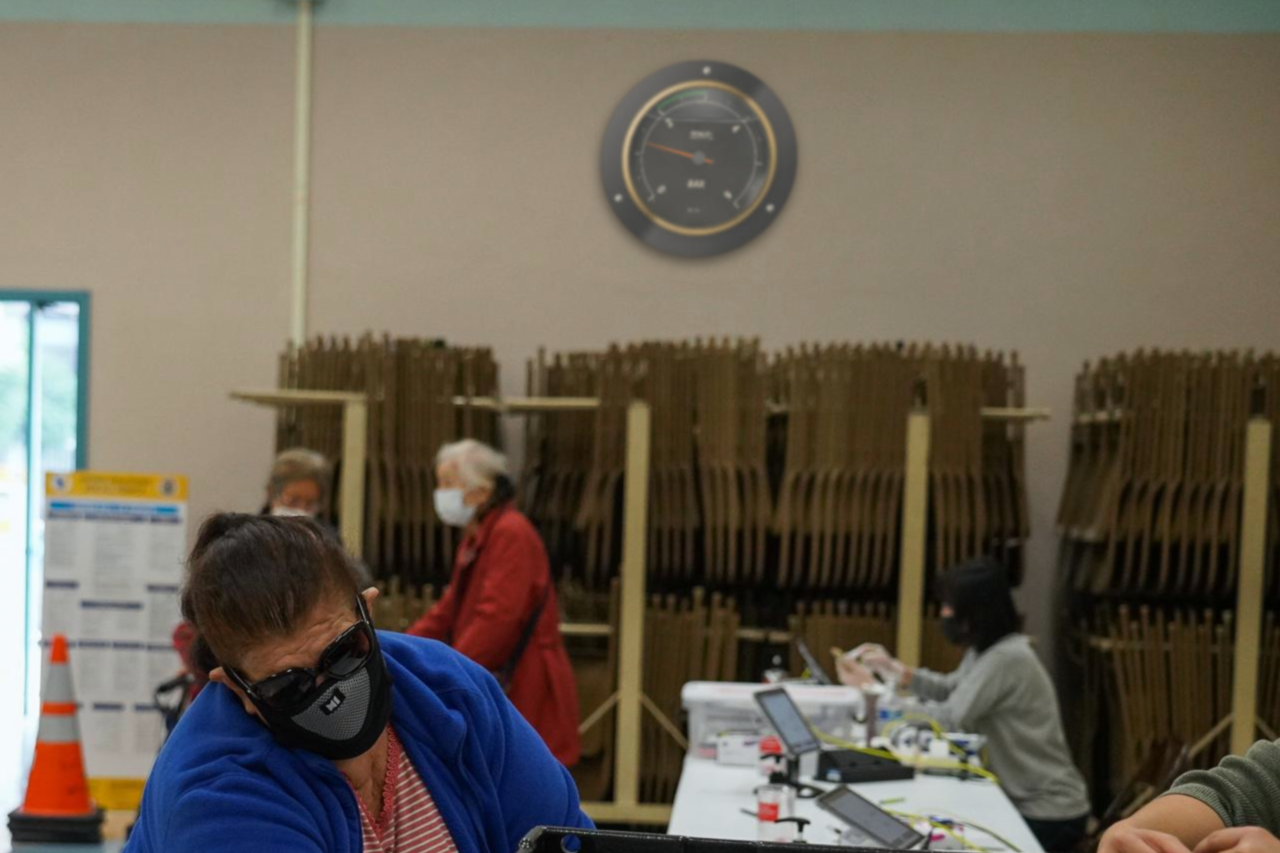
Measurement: 1.25 bar
